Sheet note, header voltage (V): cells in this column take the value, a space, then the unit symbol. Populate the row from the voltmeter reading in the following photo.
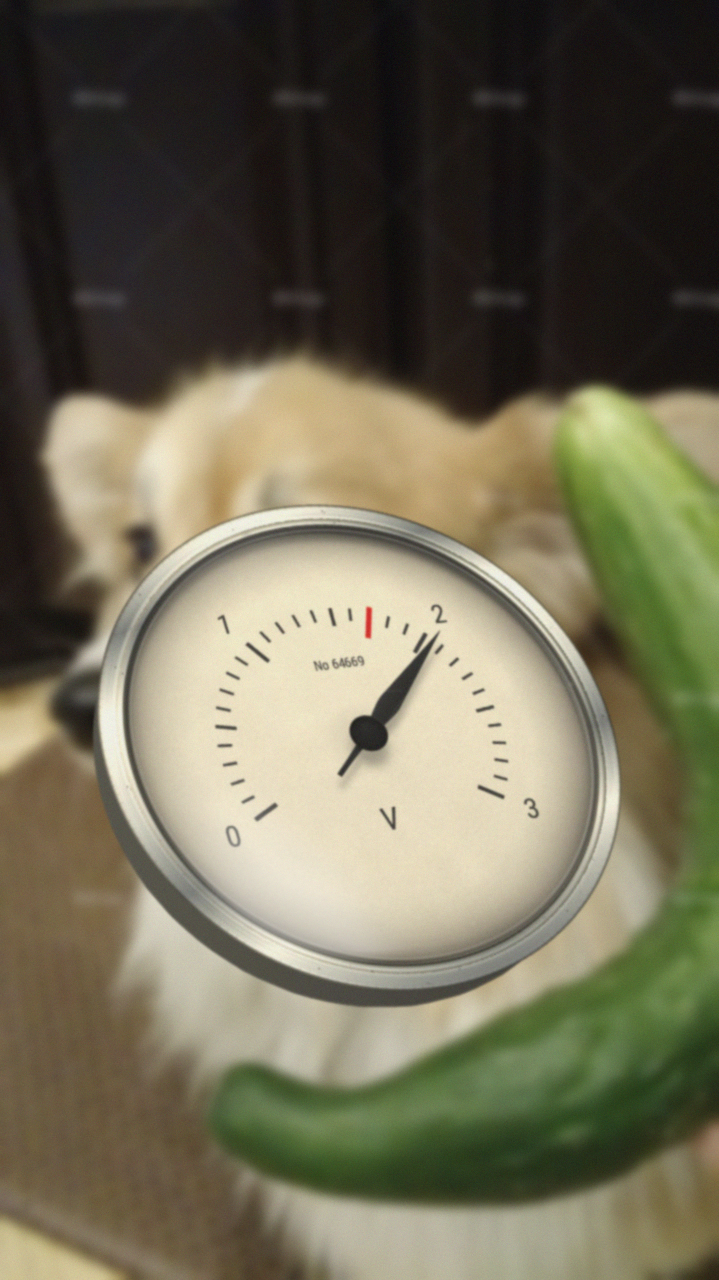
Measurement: 2.05 V
